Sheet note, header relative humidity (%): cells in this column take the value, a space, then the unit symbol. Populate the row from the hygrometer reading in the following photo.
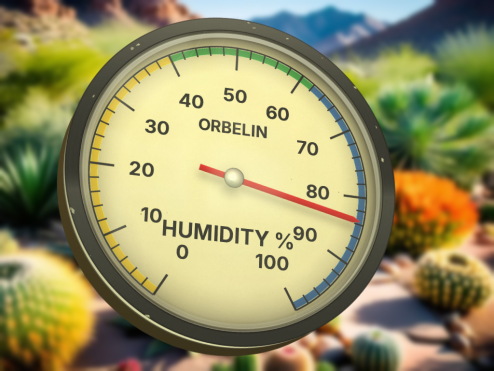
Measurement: 84 %
